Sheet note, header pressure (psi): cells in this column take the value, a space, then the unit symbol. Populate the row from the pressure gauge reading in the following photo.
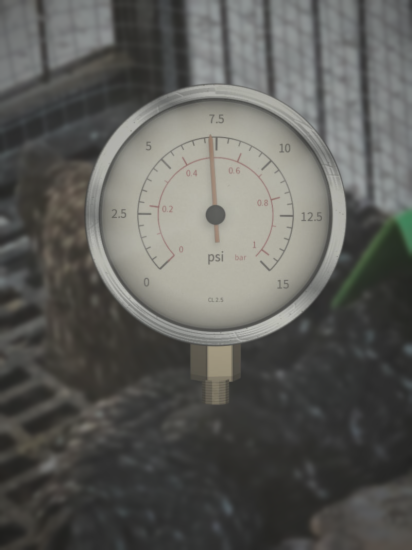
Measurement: 7.25 psi
